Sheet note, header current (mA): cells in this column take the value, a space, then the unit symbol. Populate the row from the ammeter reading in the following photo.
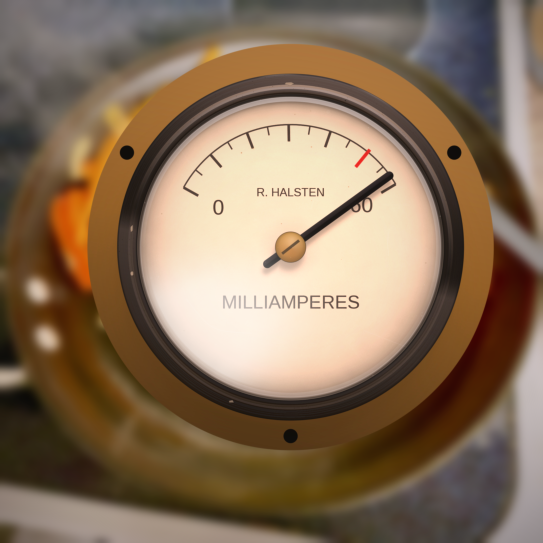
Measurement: 57.5 mA
